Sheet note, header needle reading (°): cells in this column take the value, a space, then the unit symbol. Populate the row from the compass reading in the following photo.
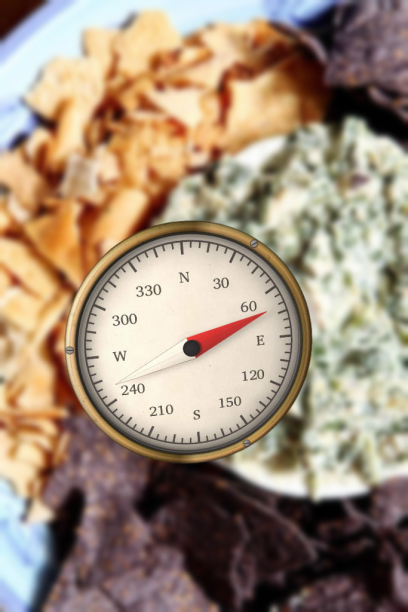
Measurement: 70 °
